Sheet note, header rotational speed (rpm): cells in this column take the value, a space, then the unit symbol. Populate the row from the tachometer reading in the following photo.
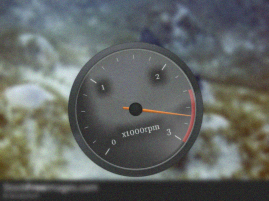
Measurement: 2700 rpm
